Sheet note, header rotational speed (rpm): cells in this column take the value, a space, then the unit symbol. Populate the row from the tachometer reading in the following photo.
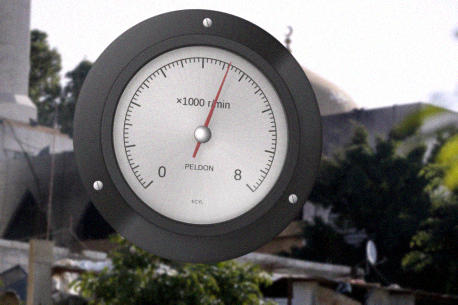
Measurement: 4600 rpm
